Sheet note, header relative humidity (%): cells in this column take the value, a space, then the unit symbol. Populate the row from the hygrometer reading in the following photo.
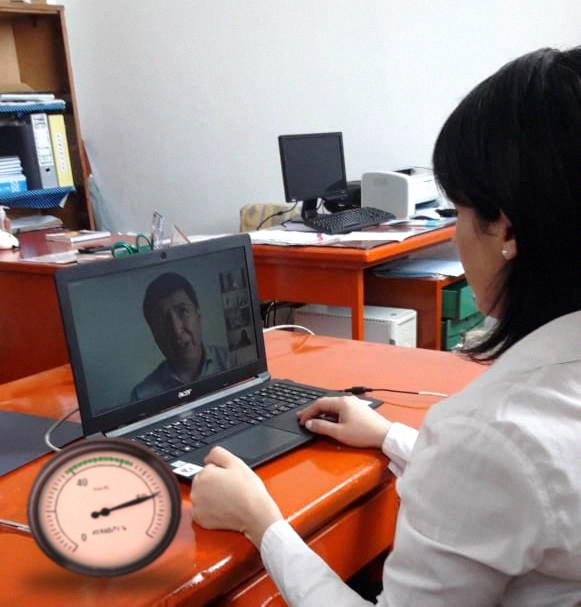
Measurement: 80 %
